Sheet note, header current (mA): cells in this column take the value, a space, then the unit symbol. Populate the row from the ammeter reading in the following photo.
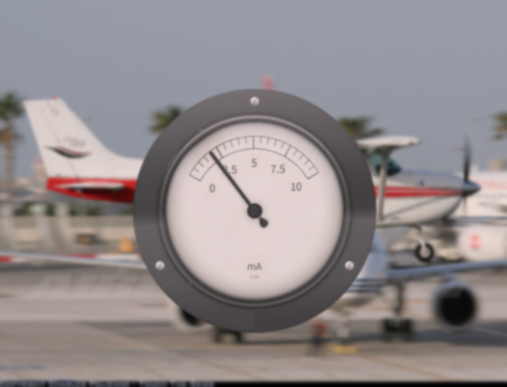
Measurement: 2 mA
